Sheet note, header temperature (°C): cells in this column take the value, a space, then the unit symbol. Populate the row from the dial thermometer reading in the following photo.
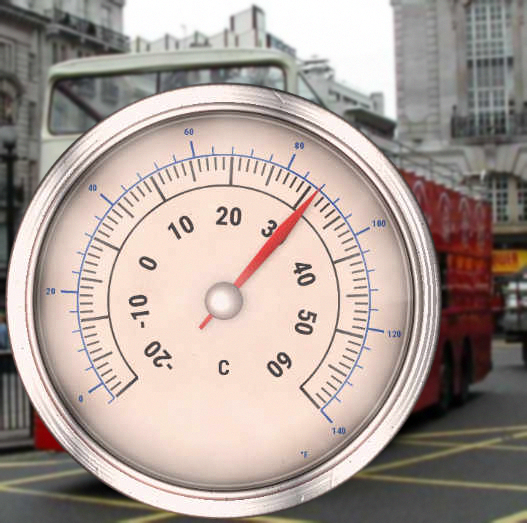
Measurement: 31 °C
